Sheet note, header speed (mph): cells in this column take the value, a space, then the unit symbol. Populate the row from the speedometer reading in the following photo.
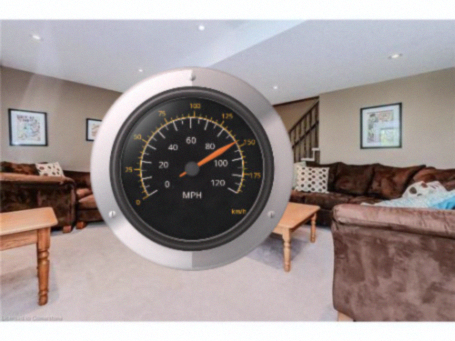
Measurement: 90 mph
